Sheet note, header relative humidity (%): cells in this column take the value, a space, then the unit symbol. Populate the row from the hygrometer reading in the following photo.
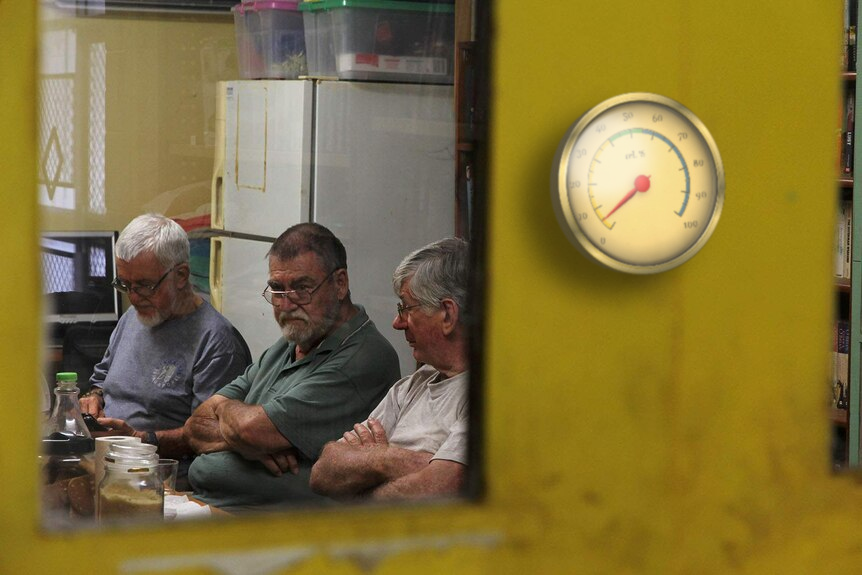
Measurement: 5 %
